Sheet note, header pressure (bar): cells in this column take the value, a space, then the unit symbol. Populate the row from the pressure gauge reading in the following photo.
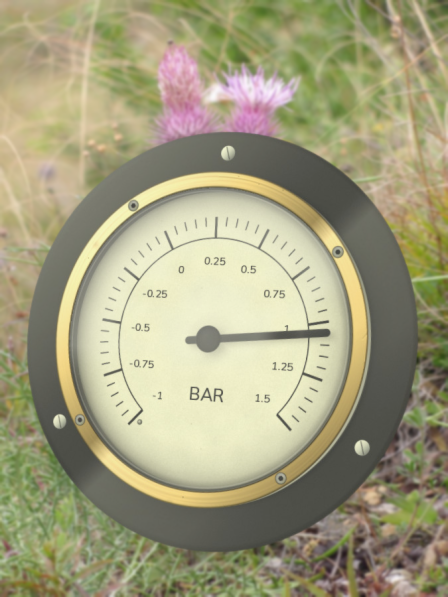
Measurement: 1.05 bar
